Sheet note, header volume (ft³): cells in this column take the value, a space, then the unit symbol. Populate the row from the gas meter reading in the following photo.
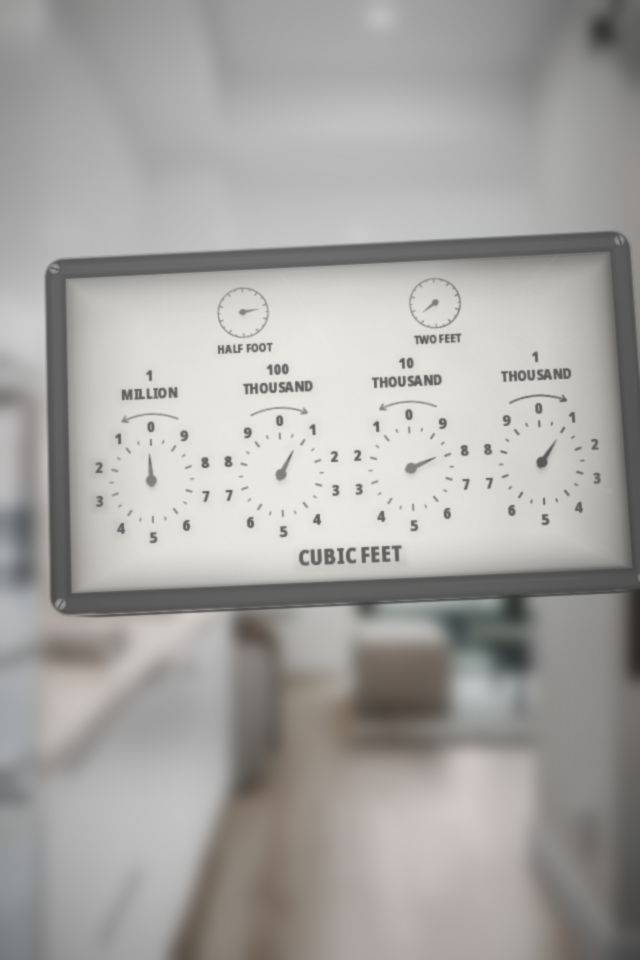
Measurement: 8100 ft³
